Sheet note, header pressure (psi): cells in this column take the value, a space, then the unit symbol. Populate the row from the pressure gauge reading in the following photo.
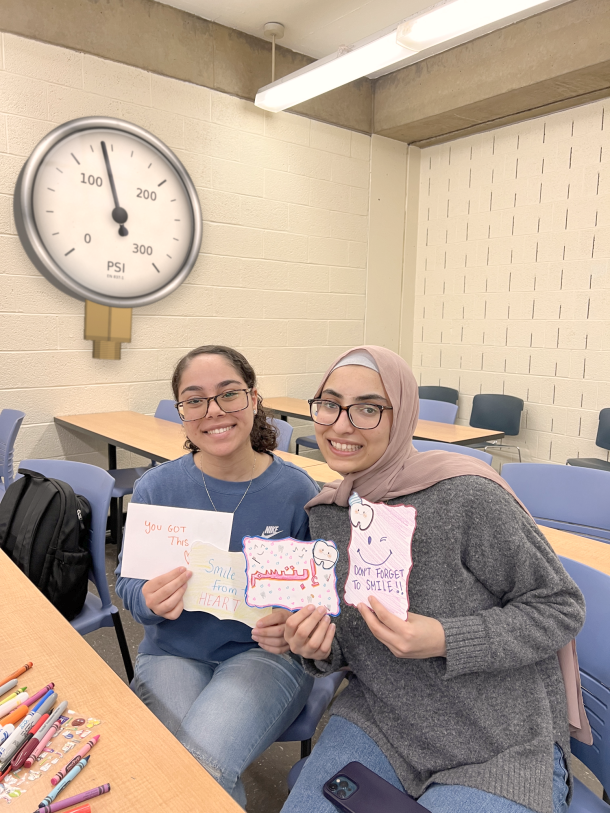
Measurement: 130 psi
